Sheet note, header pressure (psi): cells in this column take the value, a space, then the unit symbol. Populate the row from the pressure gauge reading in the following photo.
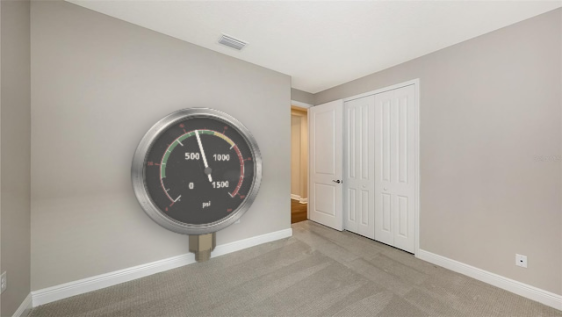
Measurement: 650 psi
